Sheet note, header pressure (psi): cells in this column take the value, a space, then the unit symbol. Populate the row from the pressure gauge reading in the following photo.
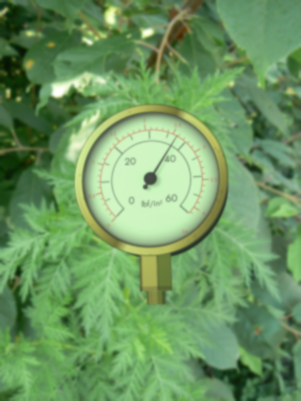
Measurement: 37.5 psi
